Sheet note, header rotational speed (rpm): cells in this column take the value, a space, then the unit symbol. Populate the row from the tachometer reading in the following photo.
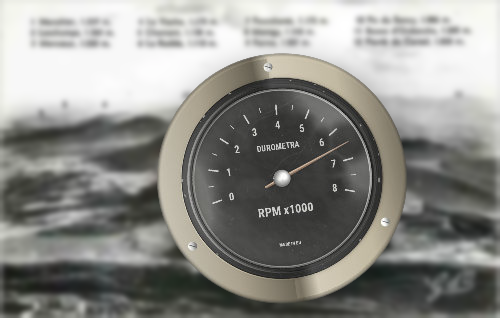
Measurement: 6500 rpm
